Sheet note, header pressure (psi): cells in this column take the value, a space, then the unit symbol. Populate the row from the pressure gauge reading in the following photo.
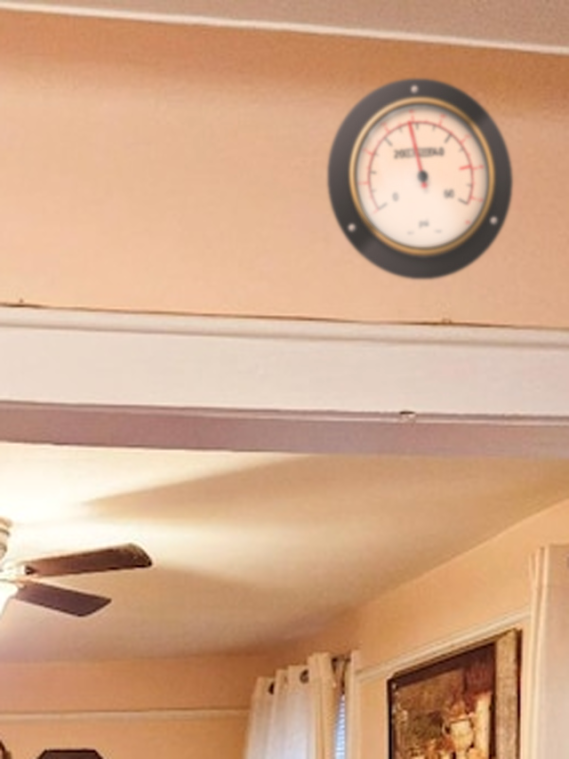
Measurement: 27.5 psi
